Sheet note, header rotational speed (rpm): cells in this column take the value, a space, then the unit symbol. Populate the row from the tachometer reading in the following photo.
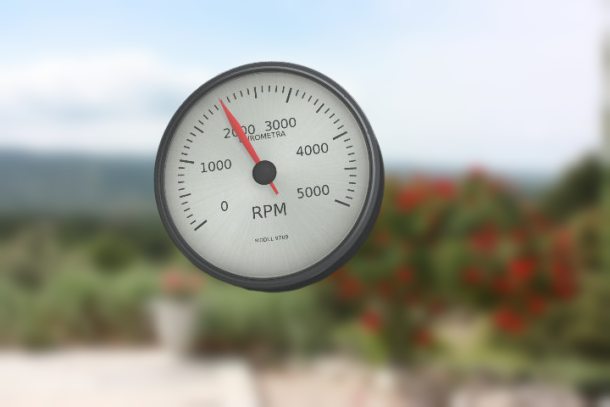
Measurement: 2000 rpm
